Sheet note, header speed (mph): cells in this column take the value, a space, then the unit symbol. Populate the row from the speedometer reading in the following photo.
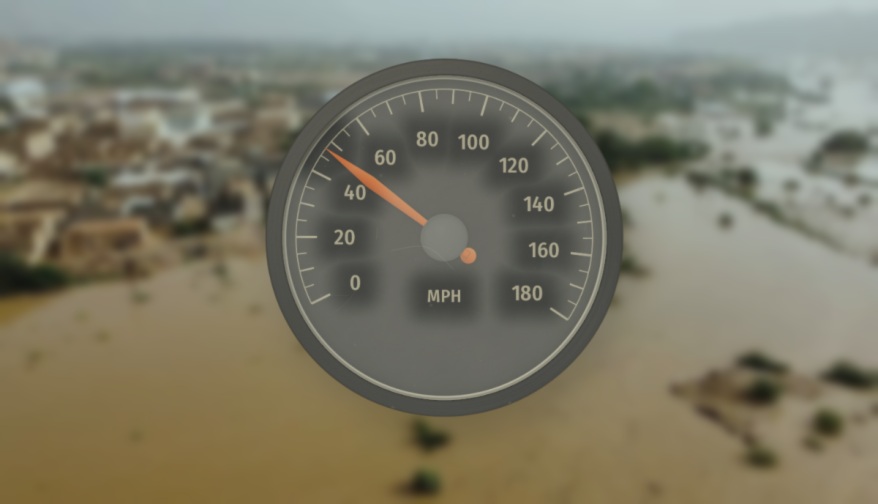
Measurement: 47.5 mph
